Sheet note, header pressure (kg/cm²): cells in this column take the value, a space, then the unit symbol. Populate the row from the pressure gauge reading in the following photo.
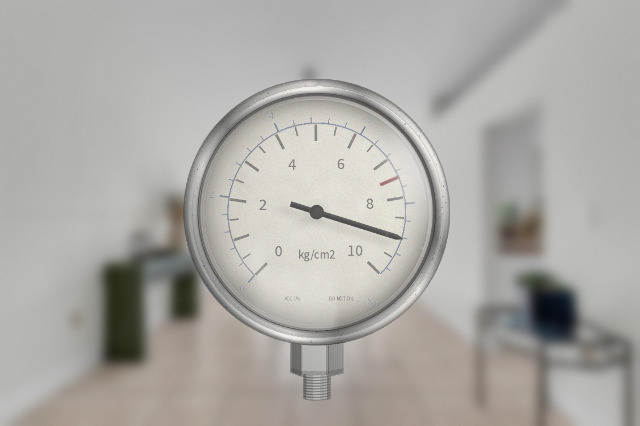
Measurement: 9 kg/cm²
